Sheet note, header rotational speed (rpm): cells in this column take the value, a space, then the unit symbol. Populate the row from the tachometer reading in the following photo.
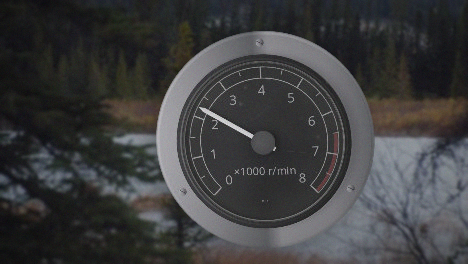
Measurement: 2250 rpm
